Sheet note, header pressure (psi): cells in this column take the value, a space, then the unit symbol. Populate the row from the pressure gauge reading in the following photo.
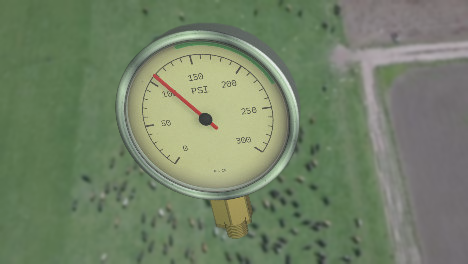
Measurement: 110 psi
